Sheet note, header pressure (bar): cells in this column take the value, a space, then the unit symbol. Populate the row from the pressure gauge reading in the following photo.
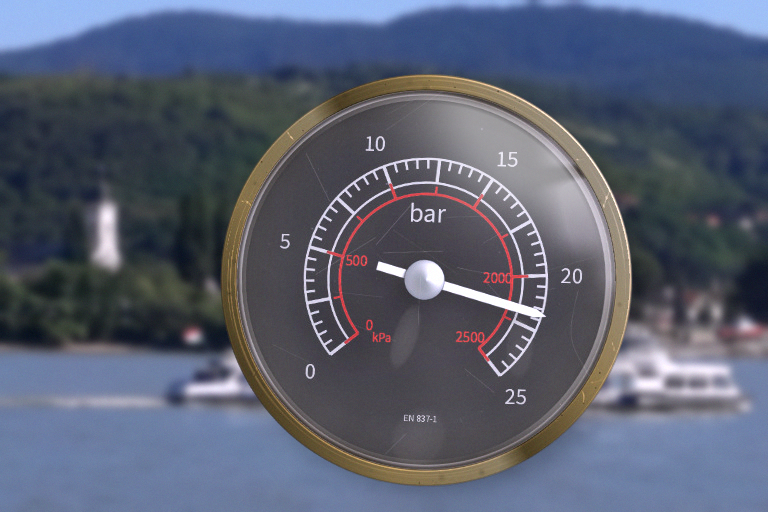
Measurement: 21.75 bar
